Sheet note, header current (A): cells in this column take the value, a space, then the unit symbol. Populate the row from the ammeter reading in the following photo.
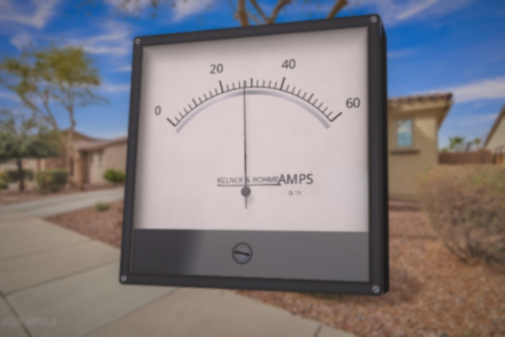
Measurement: 28 A
